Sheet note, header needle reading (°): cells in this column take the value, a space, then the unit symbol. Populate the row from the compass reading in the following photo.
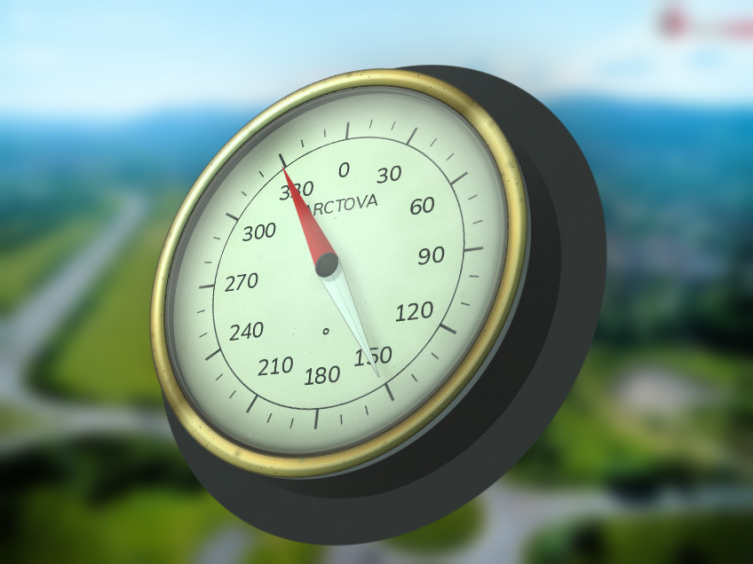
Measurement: 330 °
